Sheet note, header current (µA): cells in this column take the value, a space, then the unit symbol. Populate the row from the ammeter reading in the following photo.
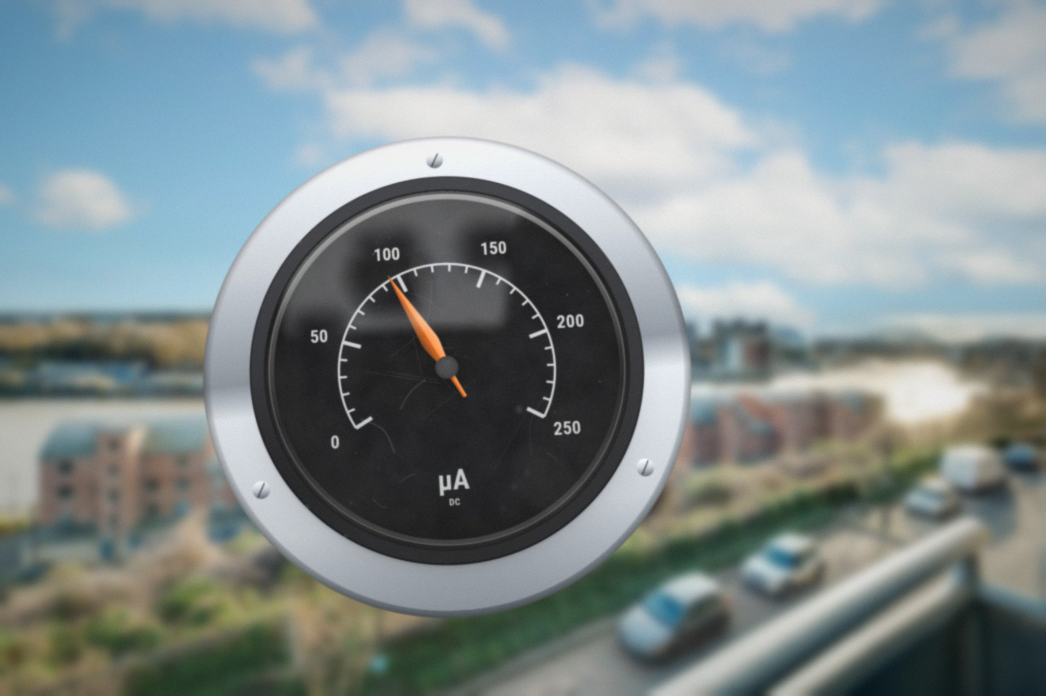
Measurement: 95 µA
